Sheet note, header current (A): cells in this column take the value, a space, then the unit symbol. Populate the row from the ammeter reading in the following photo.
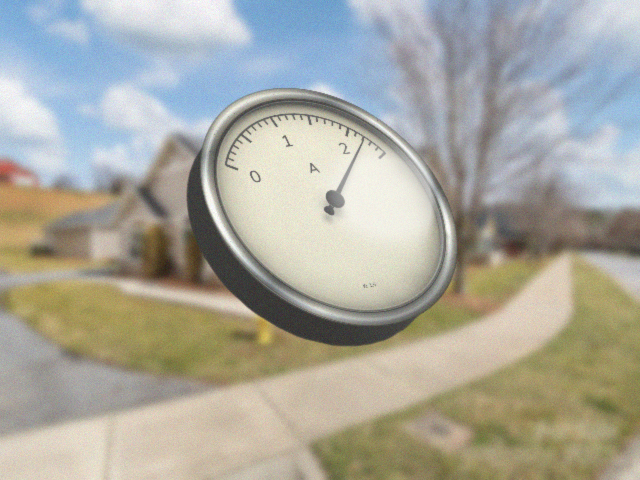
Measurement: 2.2 A
